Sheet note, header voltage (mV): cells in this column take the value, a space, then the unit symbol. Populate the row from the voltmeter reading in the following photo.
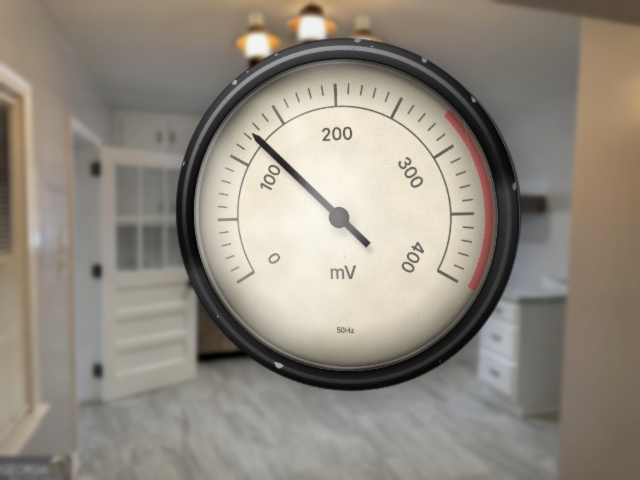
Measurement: 125 mV
